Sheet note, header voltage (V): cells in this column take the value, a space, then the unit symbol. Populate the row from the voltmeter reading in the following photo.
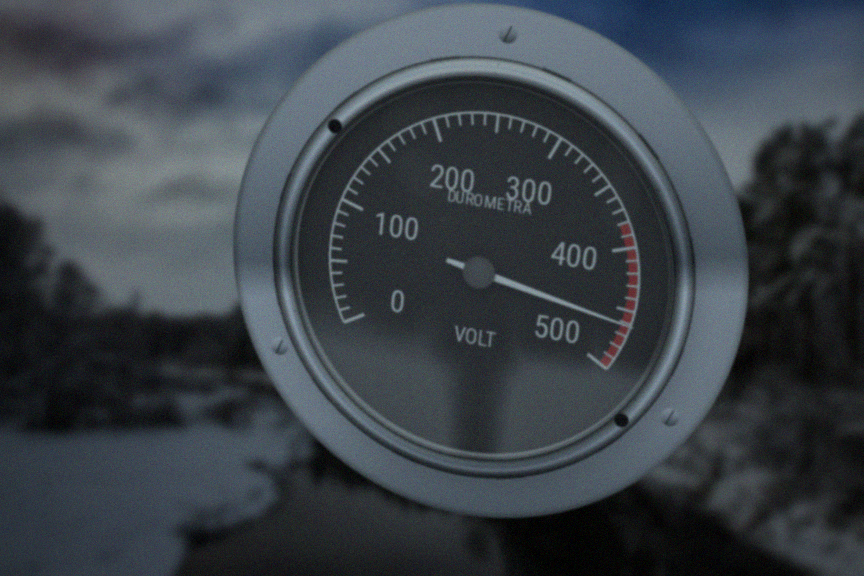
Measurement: 460 V
